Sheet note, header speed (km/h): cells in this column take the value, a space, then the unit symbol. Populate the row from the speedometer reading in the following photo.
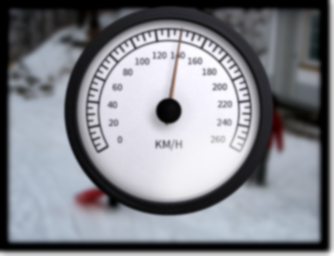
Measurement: 140 km/h
